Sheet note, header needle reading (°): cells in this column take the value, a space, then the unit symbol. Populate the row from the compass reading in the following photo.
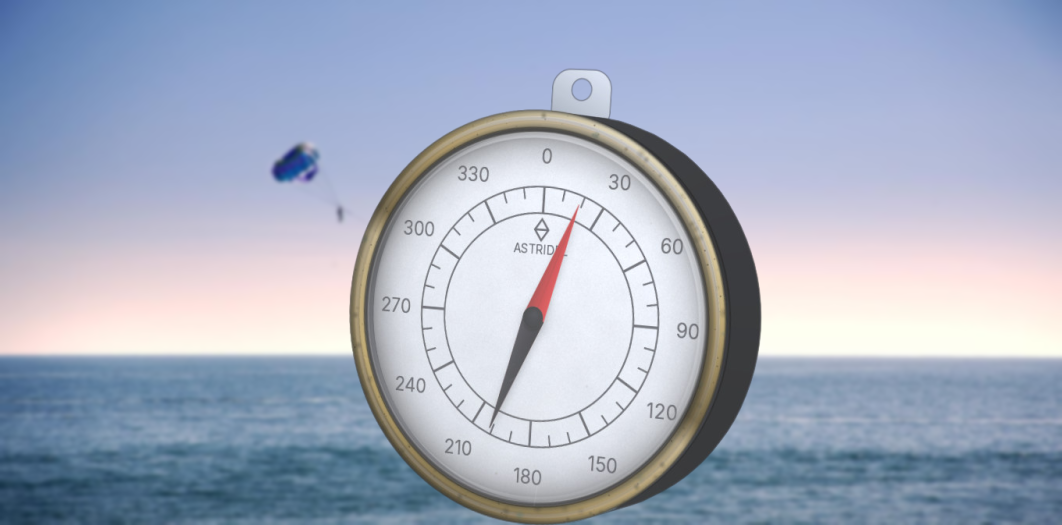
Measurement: 20 °
